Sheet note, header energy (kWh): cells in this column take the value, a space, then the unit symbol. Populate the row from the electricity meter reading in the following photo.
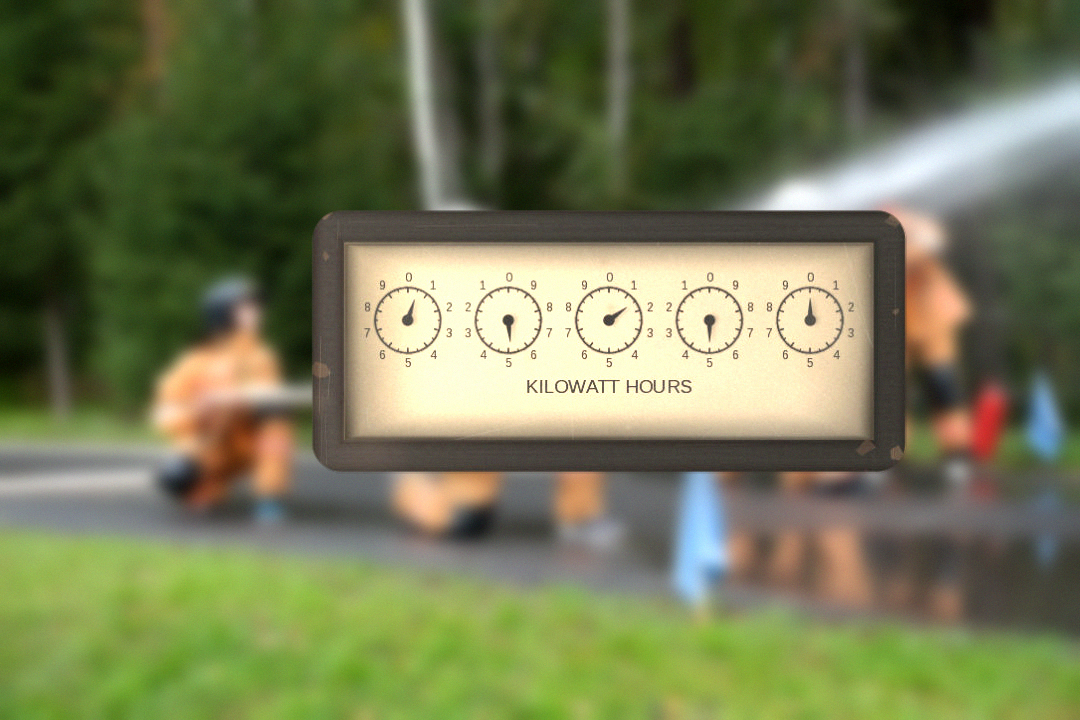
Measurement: 5150 kWh
